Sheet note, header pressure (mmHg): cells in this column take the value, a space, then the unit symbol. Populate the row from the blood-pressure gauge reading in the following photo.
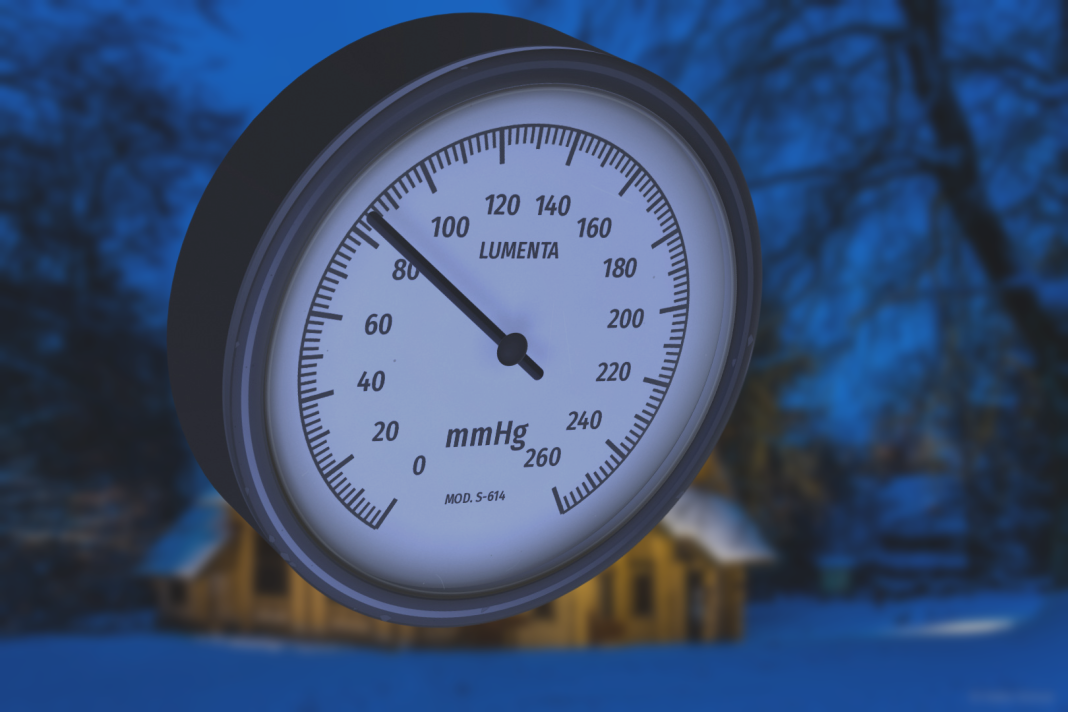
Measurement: 84 mmHg
